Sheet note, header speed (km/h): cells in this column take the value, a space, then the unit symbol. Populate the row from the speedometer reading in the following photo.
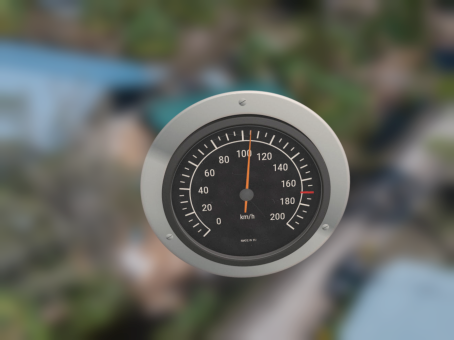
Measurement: 105 km/h
